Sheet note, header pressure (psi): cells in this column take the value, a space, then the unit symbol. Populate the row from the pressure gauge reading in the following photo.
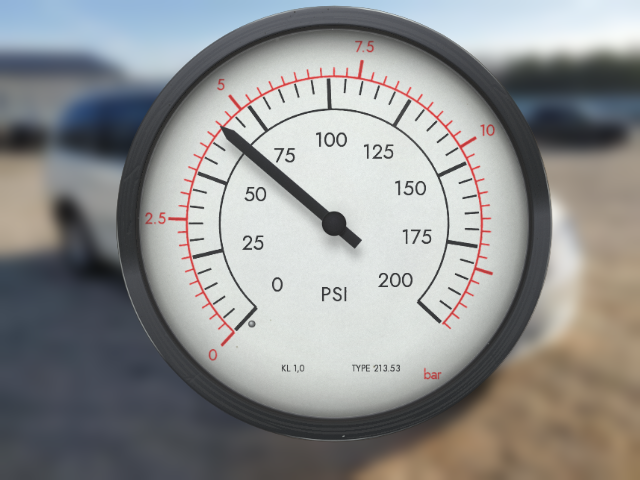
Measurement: 65 psi
